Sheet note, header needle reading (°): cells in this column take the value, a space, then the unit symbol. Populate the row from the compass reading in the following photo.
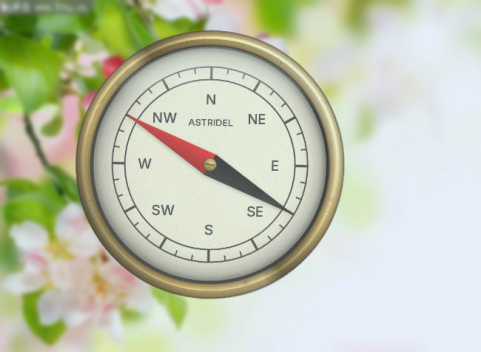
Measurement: 300 °
